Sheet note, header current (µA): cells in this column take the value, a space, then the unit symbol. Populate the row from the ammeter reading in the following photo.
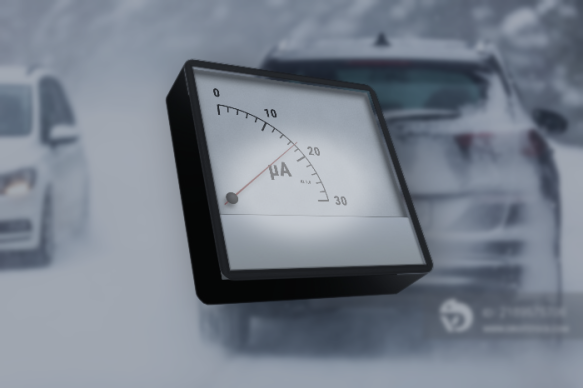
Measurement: 17 µA
